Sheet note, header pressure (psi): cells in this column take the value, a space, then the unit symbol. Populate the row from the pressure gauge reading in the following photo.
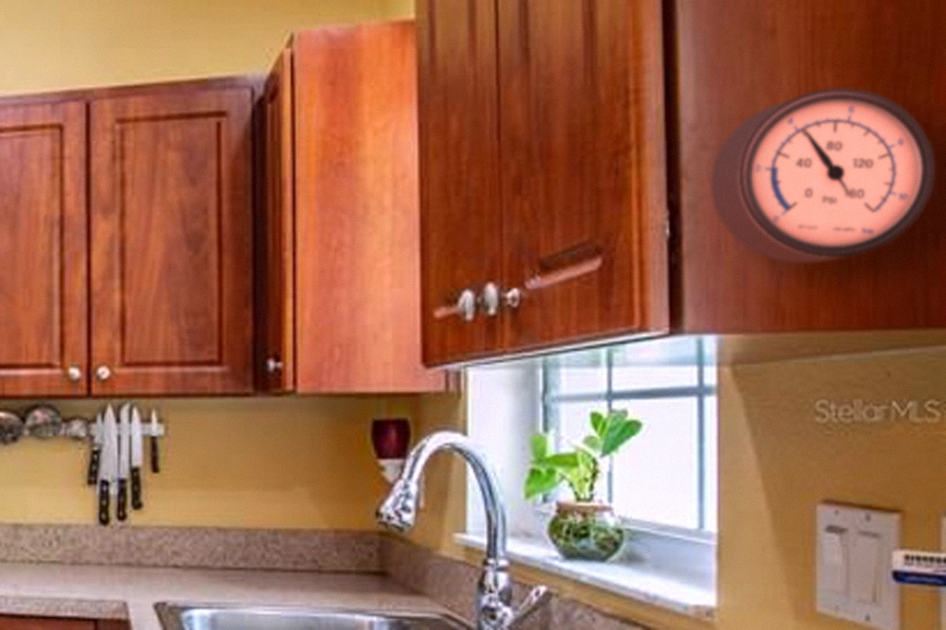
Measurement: 60 psi
